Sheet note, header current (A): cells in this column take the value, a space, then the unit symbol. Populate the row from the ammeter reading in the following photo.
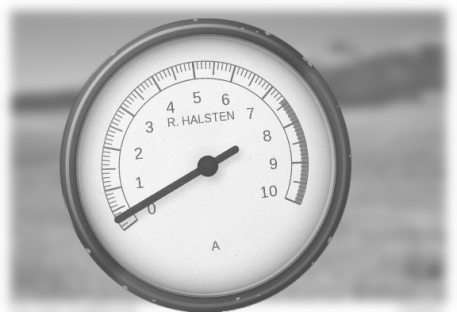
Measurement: 0.3 A
